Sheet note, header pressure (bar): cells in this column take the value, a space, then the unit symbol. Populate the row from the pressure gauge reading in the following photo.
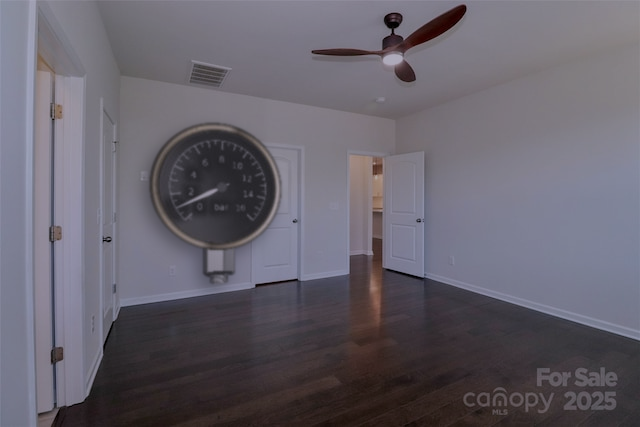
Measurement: 1 bar
